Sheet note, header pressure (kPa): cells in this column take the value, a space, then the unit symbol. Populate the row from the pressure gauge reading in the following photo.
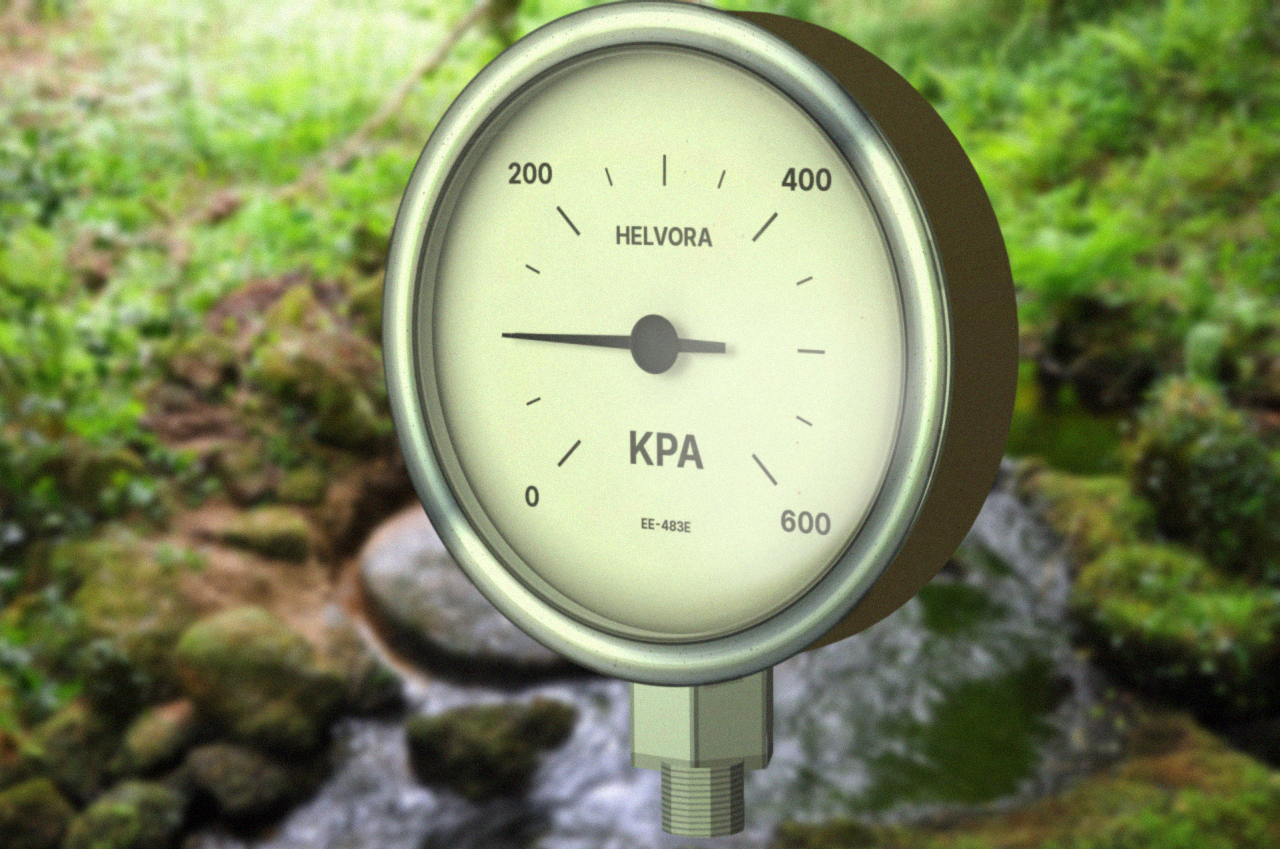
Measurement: 100 kPa
